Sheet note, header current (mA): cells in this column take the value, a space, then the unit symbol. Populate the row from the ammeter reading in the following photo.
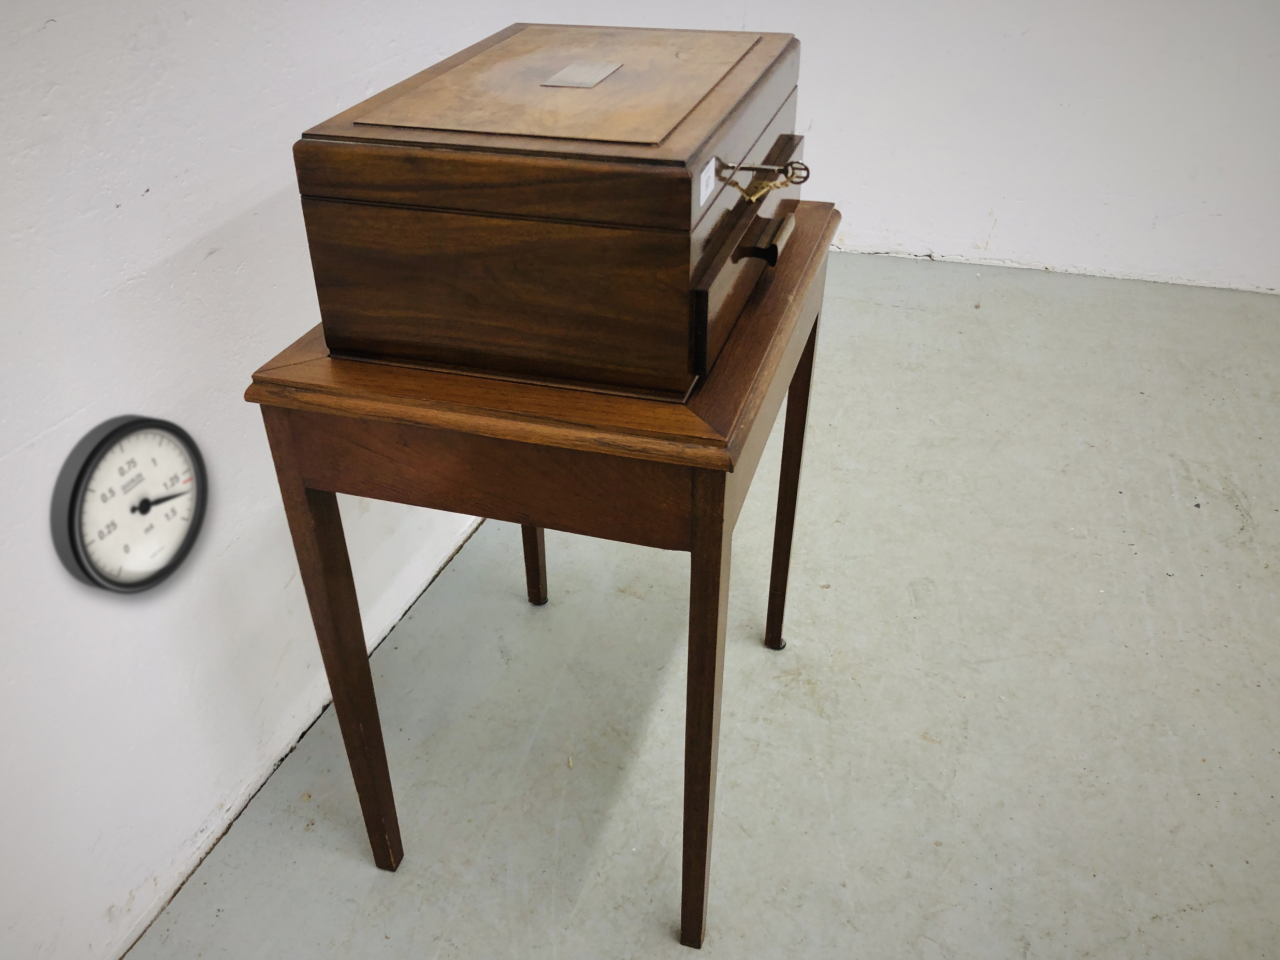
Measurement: 1.35 mA
